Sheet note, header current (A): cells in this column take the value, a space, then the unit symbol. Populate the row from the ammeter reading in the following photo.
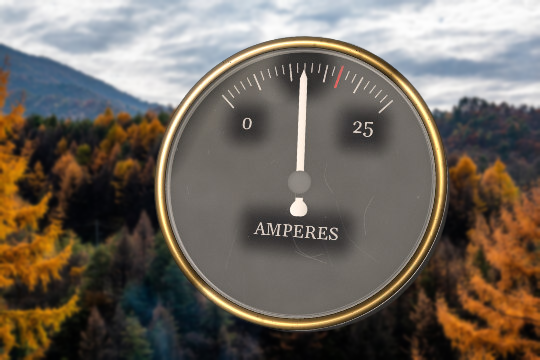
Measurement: 12 A
